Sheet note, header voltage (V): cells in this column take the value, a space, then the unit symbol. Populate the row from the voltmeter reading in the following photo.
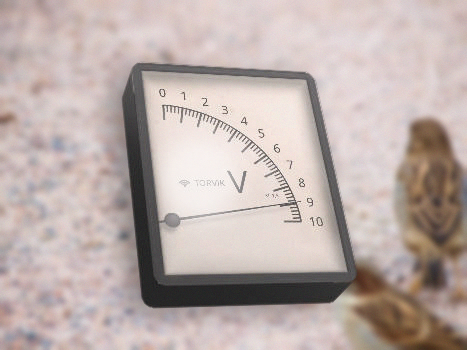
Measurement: 9 V
